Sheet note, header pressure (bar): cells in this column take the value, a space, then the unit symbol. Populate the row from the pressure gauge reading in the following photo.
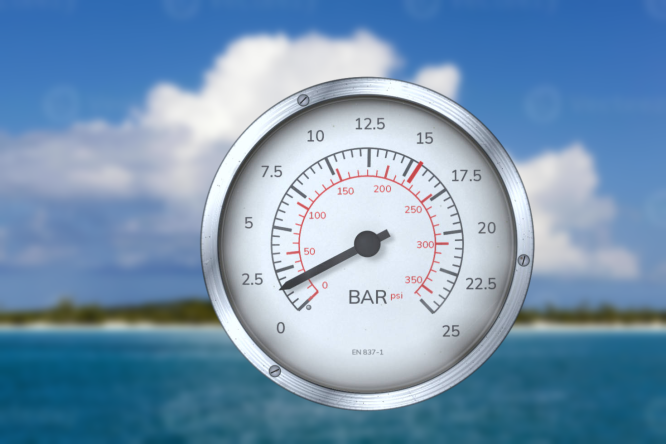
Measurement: 1.5 bar
